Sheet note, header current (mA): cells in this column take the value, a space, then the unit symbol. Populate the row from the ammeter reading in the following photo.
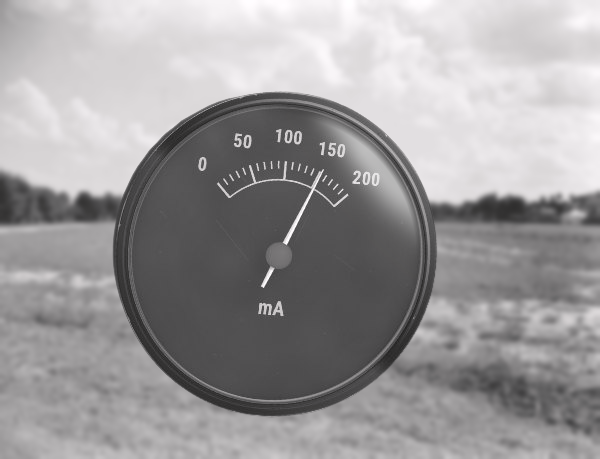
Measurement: 150 mA
